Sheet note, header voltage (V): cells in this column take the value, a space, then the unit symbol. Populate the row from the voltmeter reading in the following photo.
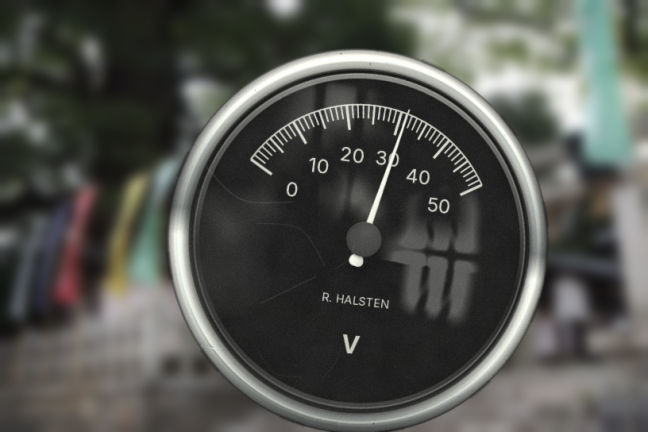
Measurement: 31 V
